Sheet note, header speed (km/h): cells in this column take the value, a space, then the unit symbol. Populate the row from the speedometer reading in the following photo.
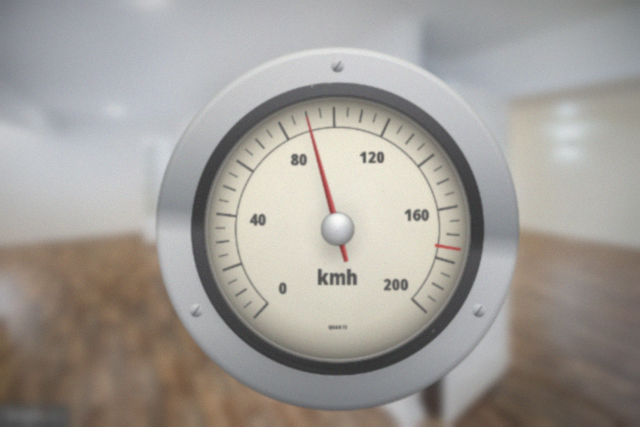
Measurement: 90 km/h
